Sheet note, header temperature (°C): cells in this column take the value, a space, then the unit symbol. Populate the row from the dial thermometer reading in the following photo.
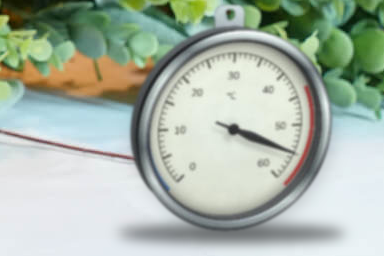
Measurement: 55 °C
